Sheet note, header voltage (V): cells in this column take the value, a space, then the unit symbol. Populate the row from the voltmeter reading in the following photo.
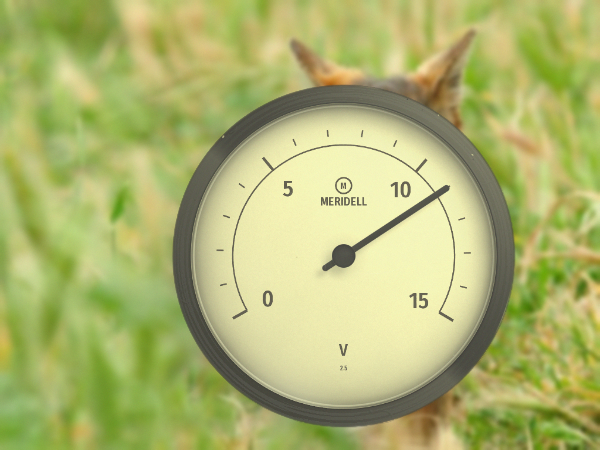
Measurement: 11 V
